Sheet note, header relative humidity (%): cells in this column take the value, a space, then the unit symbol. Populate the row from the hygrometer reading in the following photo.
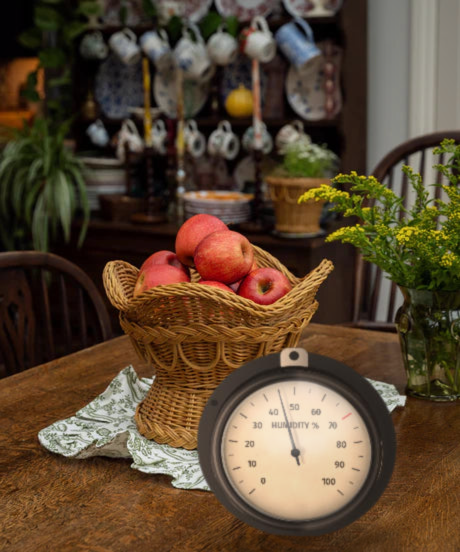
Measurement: 45 %
